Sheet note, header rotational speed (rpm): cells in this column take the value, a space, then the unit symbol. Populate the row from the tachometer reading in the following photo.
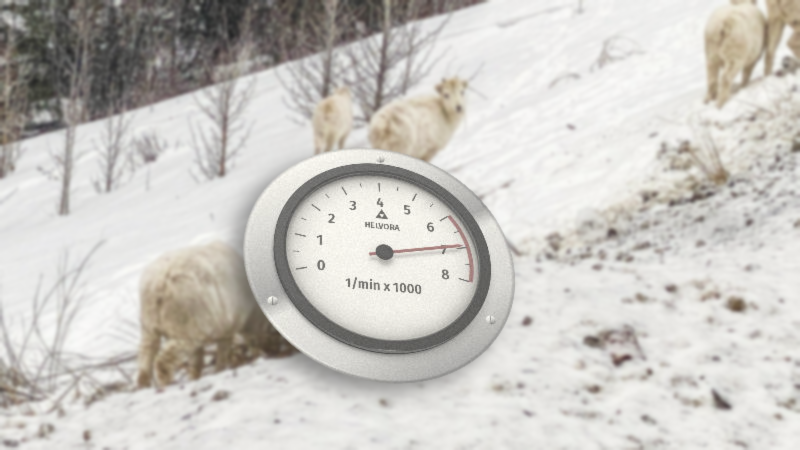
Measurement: 7000 rpm
